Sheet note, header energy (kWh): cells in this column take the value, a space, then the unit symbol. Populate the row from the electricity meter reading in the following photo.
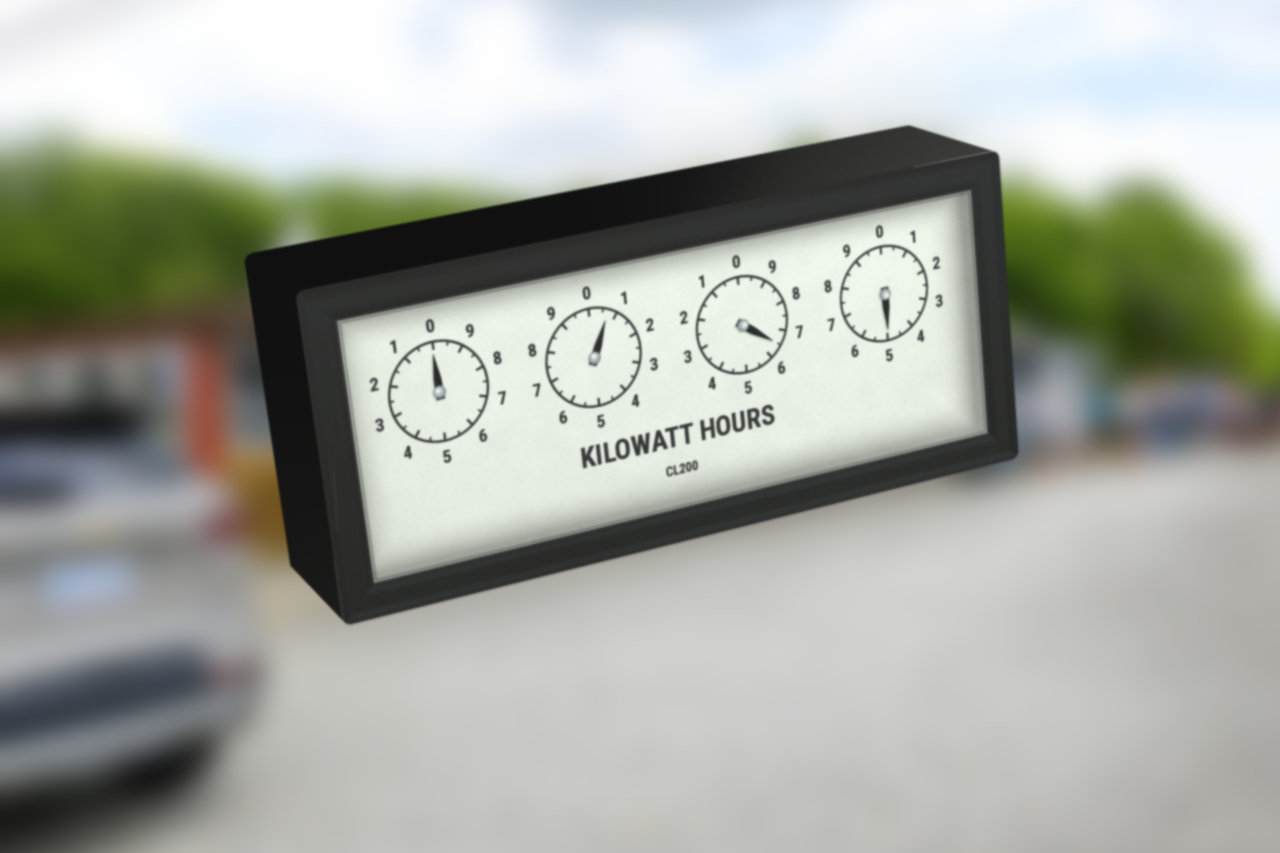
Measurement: 65 kWh
